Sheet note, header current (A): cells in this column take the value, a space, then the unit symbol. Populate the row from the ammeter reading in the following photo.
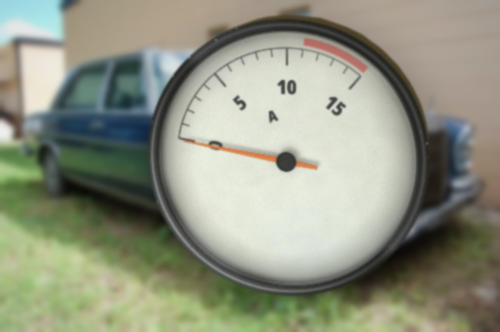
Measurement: 0 A
